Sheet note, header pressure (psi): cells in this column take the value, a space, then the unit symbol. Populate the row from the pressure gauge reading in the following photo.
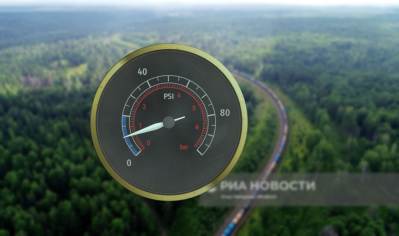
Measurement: 10 psi
